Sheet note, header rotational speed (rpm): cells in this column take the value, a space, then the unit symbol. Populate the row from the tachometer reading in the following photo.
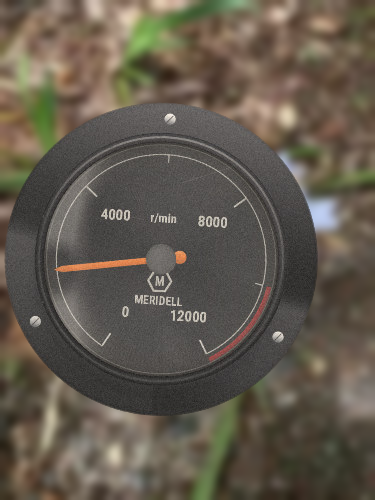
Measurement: 2000 rpm
